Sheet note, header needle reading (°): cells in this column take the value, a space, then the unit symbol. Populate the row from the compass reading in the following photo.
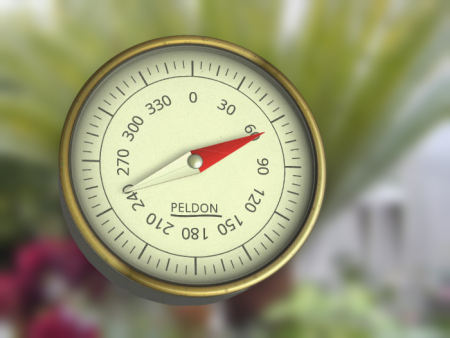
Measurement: 65 °
